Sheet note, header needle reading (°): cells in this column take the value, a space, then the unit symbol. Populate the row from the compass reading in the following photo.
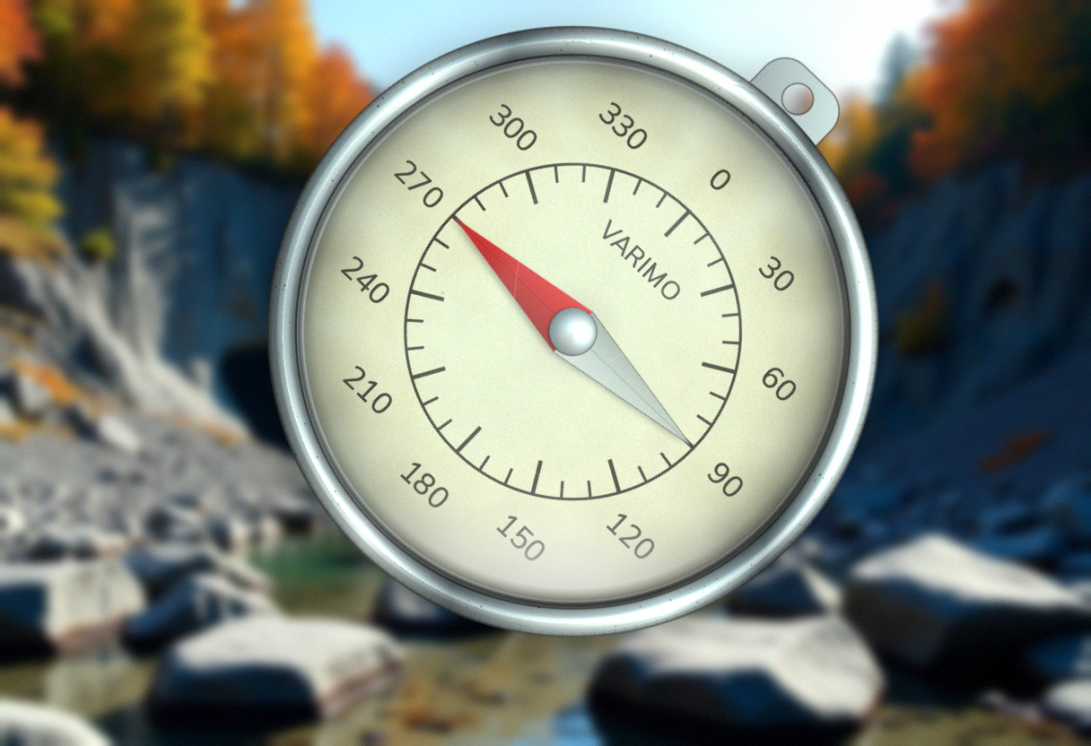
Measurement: 270 °
